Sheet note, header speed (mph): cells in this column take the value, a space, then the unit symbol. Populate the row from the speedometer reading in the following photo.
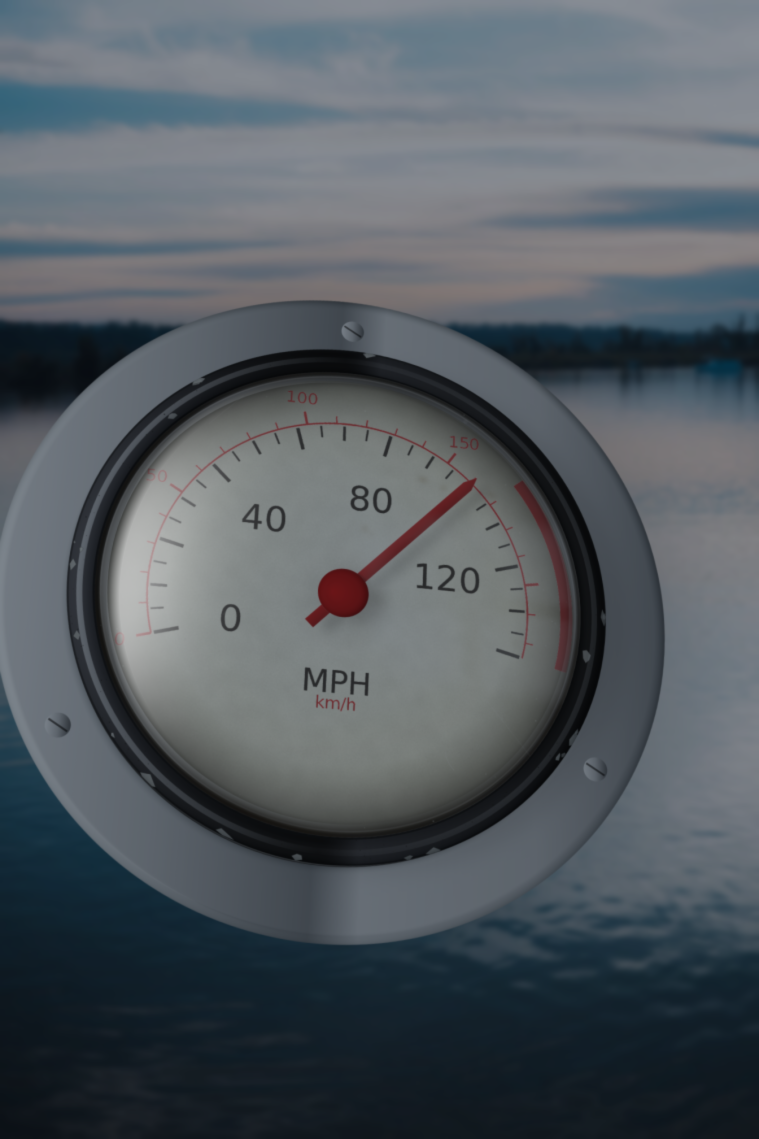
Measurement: 100 mph
